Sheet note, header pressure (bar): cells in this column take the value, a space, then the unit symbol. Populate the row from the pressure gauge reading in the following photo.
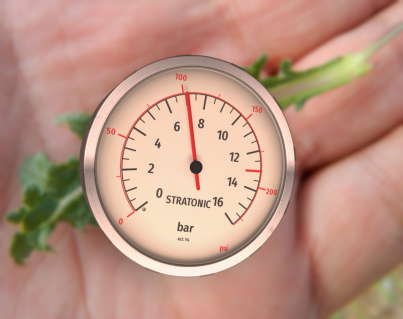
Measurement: 7 bar
